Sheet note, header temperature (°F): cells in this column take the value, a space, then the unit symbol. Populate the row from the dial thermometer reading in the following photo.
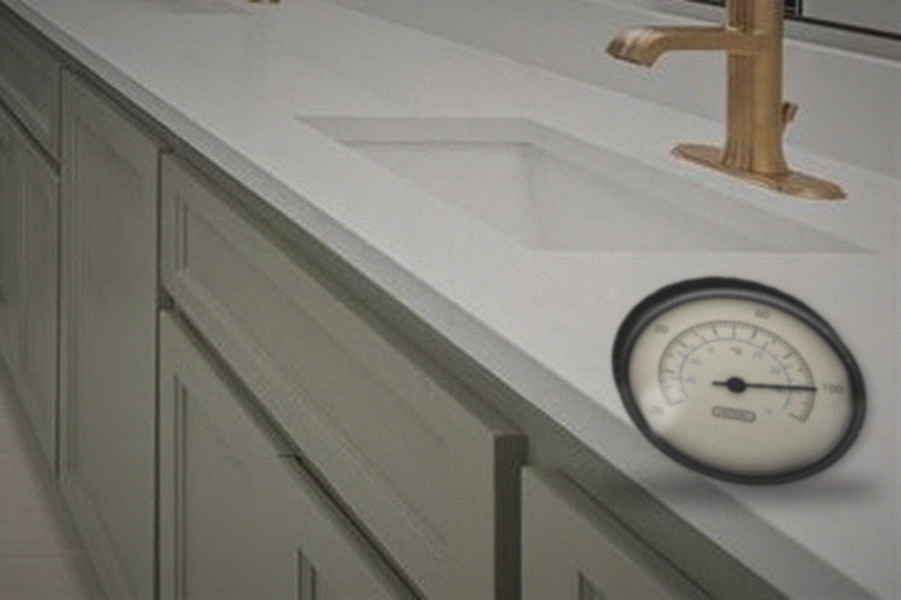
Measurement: 100 °F
